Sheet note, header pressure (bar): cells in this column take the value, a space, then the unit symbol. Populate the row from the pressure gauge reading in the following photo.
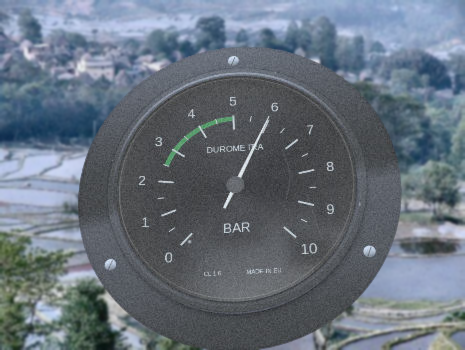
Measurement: 6 bar
